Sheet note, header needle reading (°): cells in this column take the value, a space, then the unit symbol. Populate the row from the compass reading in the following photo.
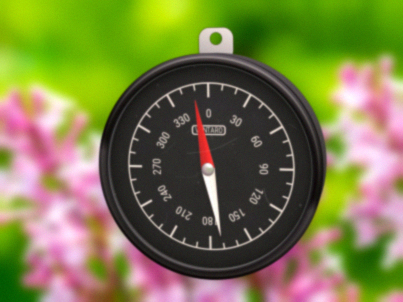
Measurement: 350 °
